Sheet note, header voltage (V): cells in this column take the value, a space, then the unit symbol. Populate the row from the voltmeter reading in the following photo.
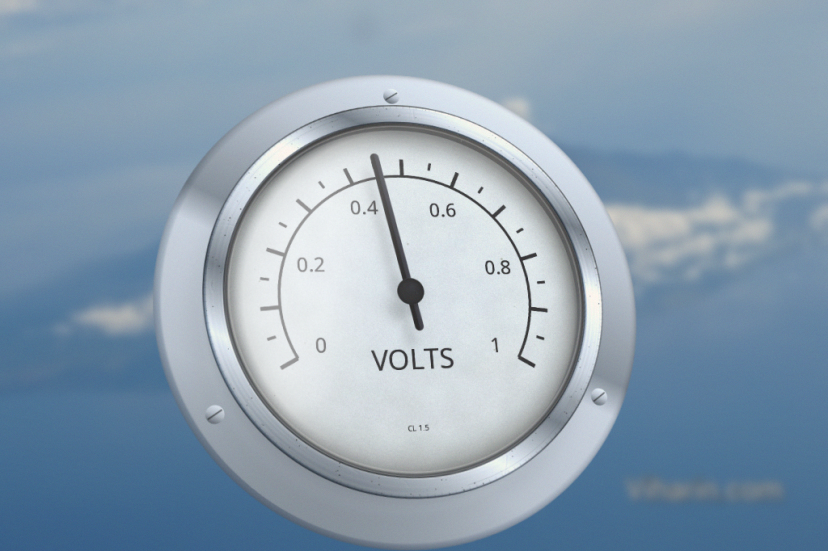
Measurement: 0.45 V
